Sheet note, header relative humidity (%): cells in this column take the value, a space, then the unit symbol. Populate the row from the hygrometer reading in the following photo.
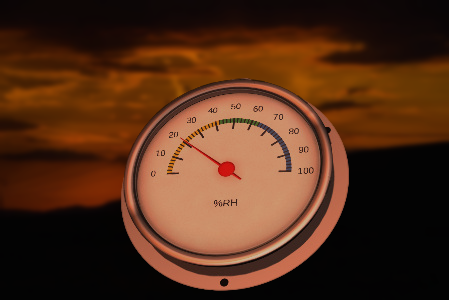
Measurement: 20 %
